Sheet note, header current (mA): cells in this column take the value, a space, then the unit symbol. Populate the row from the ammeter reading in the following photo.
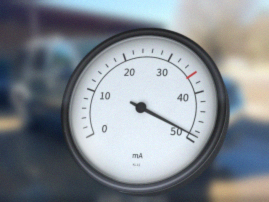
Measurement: 49 mA
